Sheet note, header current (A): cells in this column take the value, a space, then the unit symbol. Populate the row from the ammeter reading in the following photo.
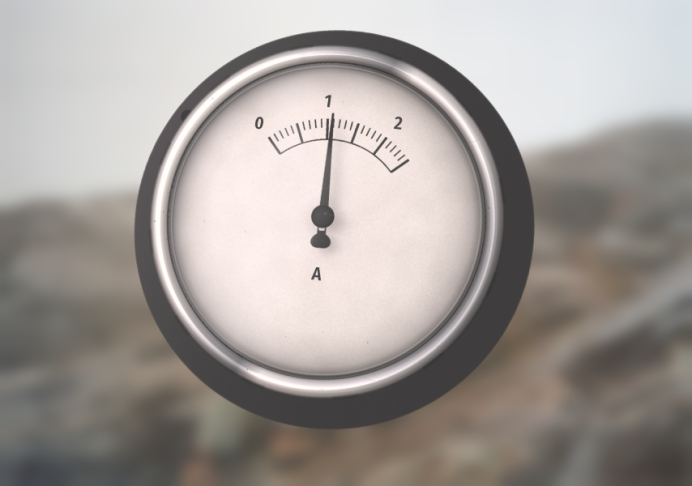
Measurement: 1.1 A
